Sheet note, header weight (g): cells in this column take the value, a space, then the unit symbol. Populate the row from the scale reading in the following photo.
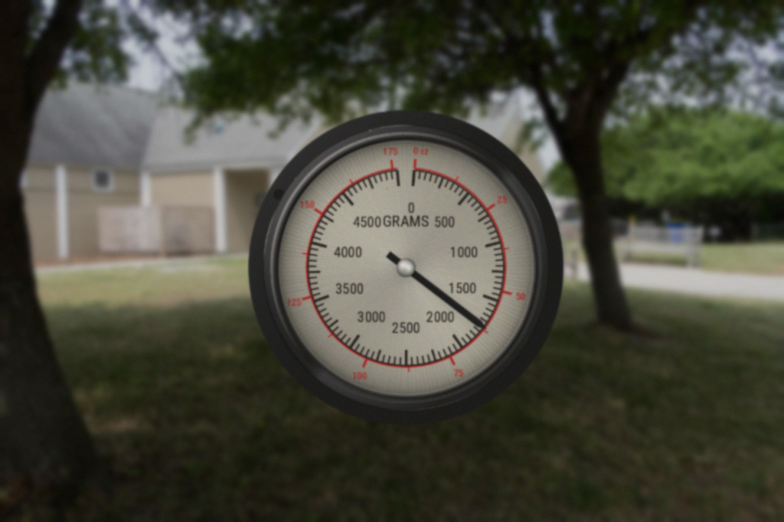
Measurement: 1750 g
